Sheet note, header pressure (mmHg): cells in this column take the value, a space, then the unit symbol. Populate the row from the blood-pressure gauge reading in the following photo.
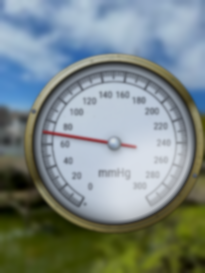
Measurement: 70 mmHg
